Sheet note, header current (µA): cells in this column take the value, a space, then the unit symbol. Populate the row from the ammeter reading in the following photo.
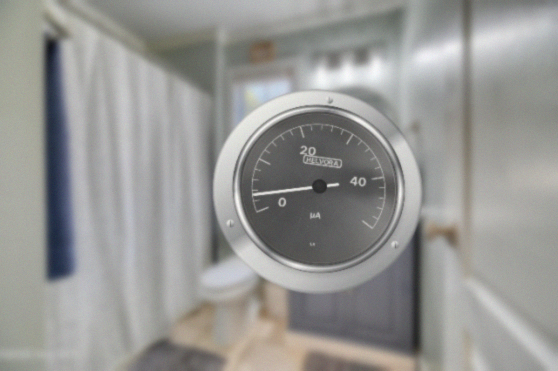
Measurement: 3 µA
